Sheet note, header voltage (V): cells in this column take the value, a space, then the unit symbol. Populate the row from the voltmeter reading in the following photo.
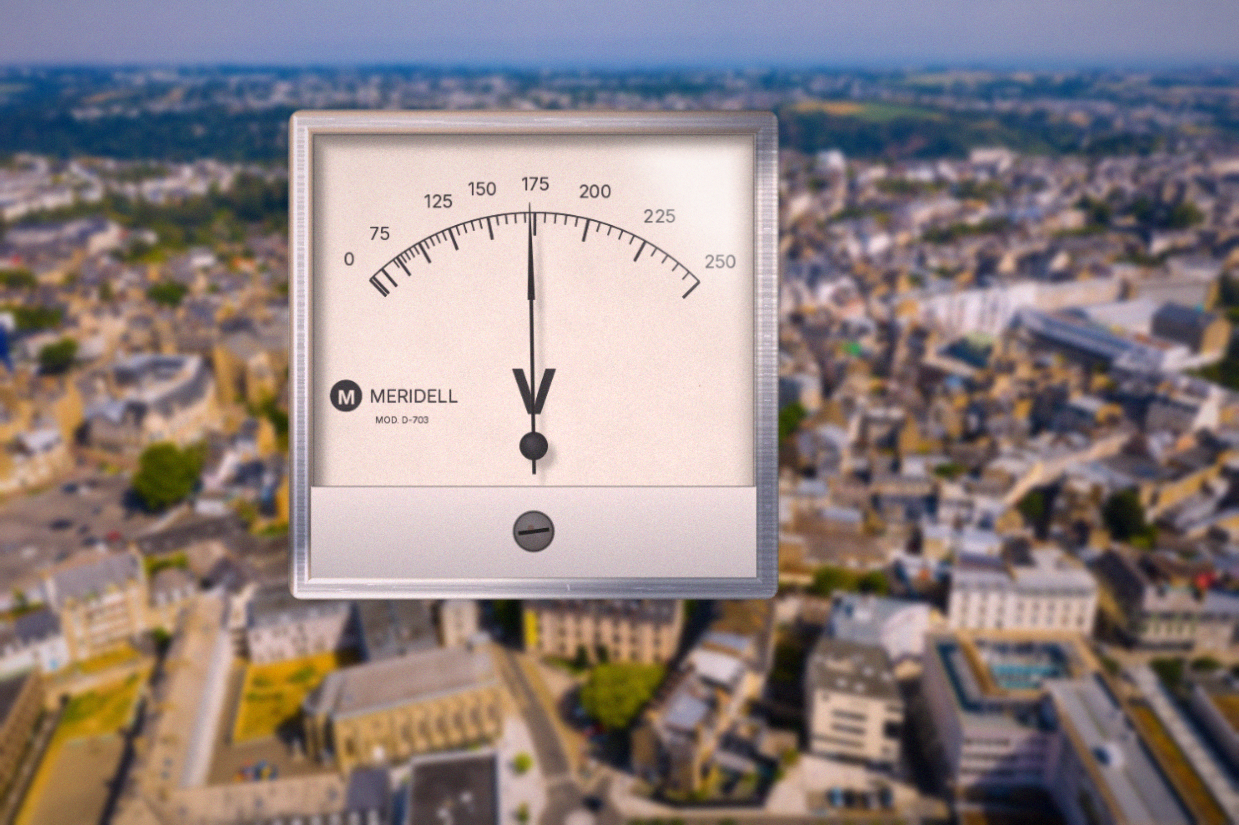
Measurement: 172.5 V
